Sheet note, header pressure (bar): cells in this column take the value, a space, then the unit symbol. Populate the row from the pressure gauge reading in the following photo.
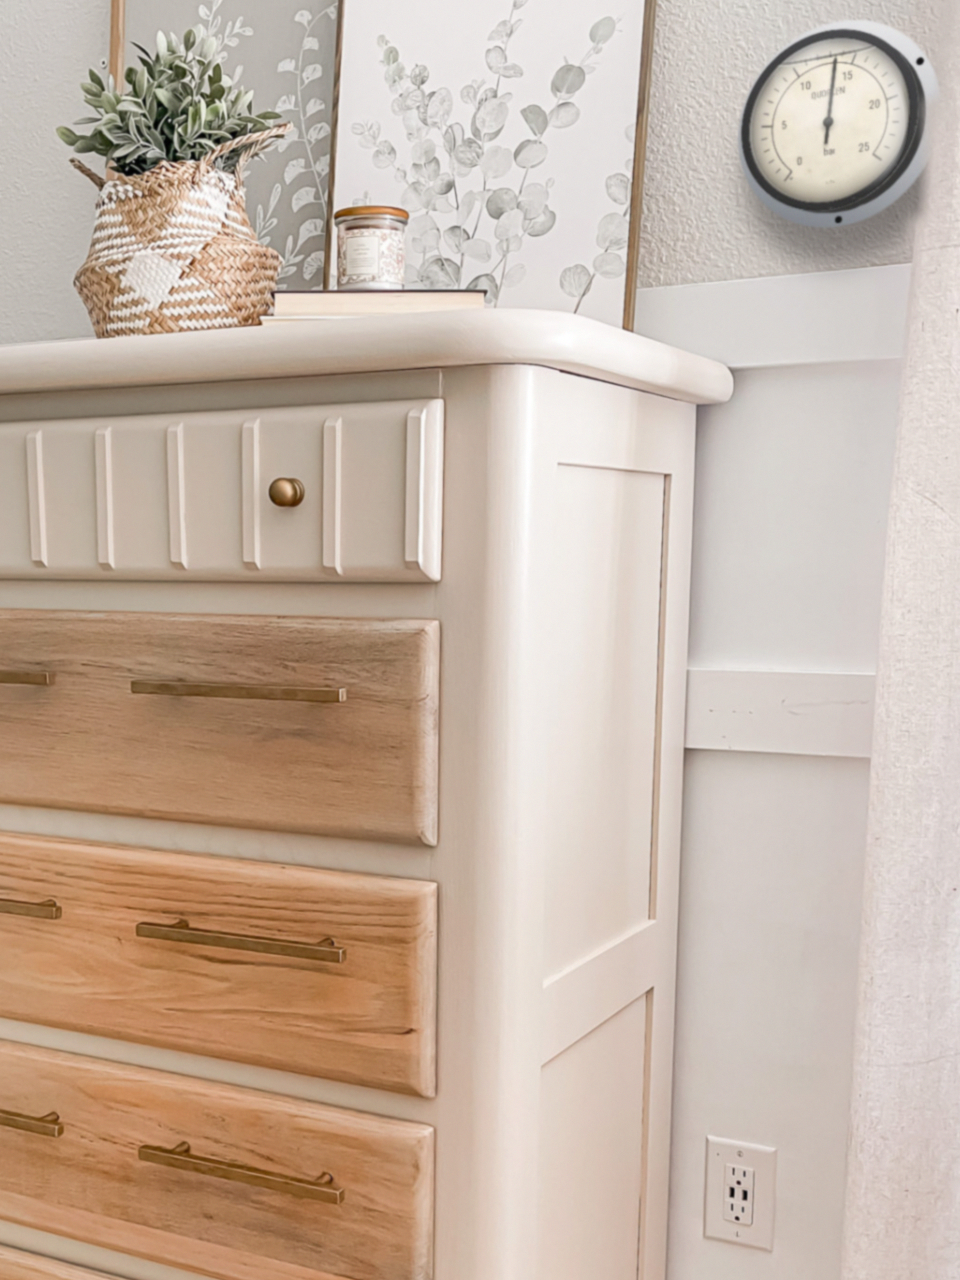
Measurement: 13.5 bar
